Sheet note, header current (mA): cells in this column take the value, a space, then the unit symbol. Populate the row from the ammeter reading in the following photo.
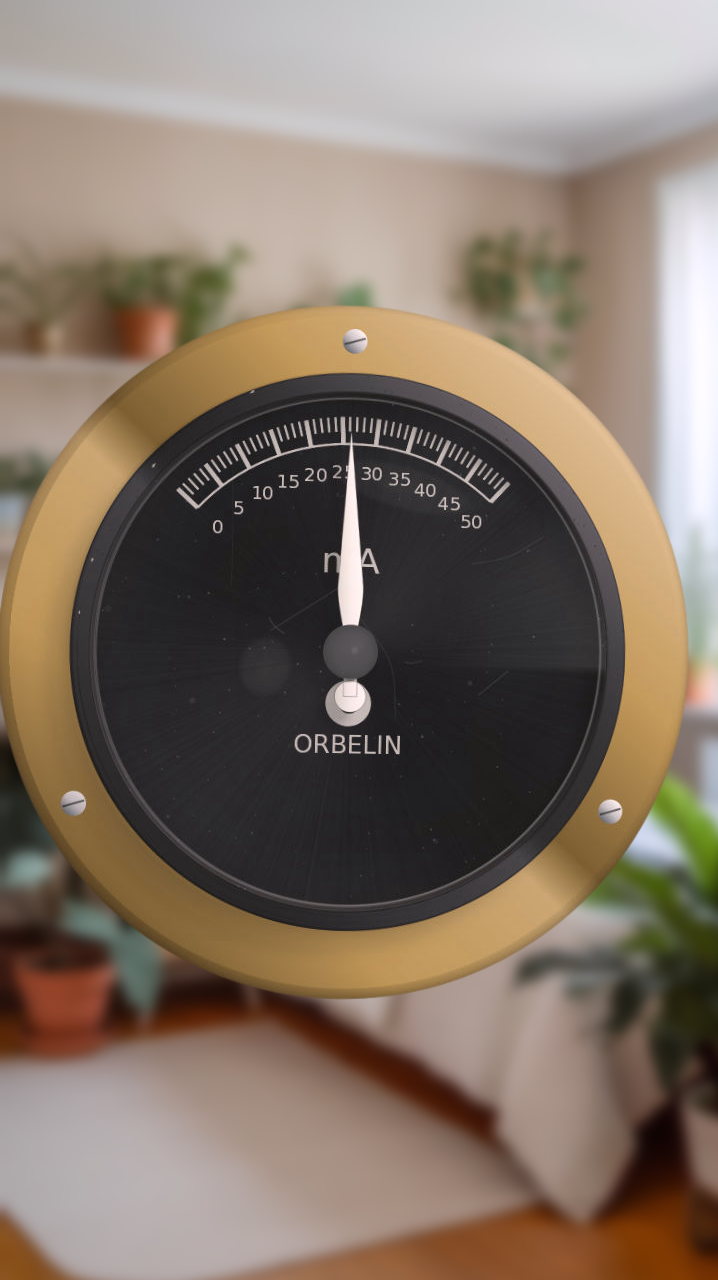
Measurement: 26 mA
